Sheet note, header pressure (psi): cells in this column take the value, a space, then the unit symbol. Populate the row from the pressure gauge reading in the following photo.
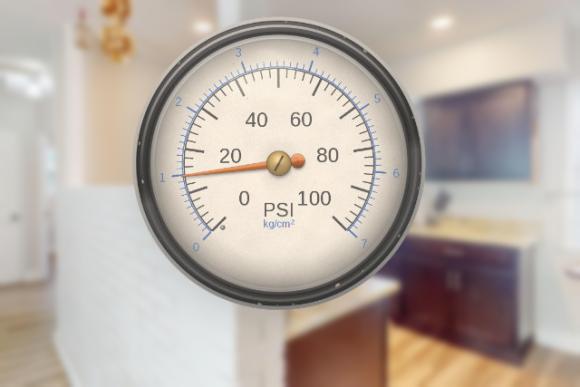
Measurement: 14 psi
